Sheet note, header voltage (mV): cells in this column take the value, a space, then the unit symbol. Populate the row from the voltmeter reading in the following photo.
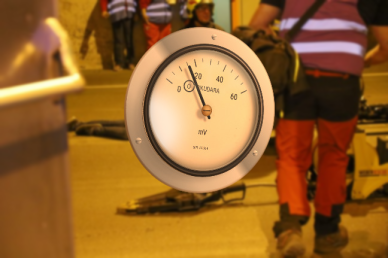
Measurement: 15 mV
